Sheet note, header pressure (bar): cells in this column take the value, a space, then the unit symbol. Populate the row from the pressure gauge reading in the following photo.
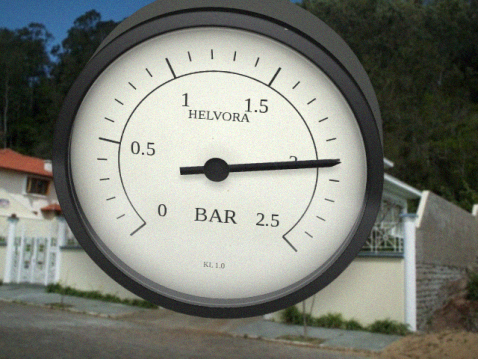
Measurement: 2 bar
